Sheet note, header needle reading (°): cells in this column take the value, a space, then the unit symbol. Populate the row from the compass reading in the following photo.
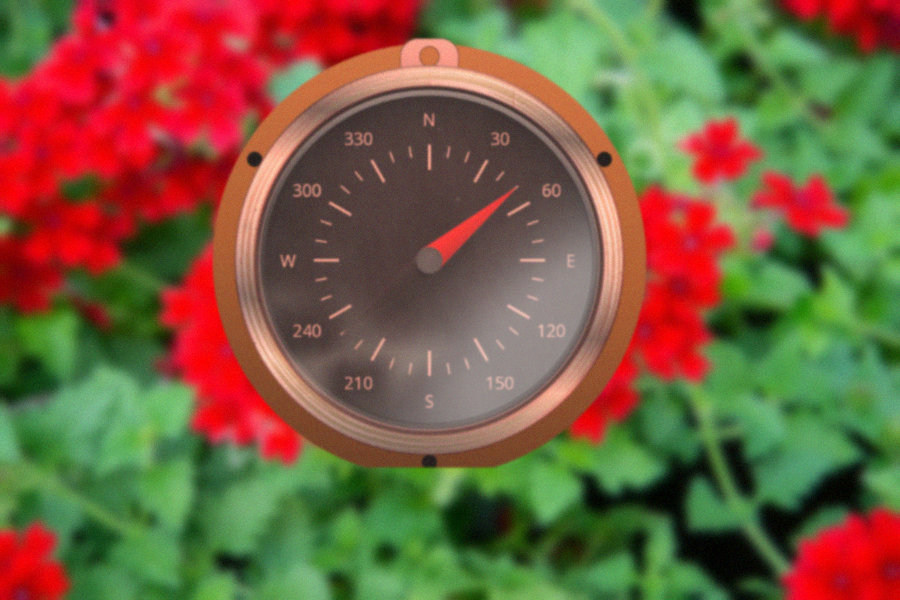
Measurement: 50 °
